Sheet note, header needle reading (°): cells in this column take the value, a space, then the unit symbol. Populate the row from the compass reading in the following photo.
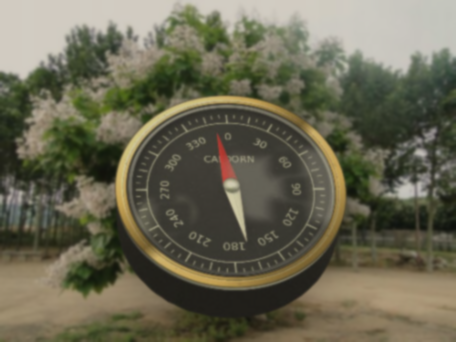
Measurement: 350 °
